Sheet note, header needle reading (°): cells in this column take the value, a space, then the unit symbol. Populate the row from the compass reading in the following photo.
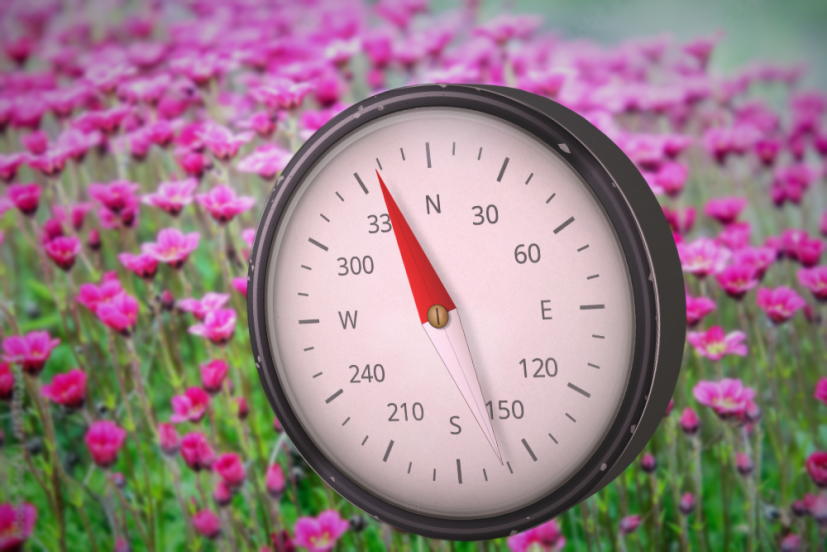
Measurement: 340 °
